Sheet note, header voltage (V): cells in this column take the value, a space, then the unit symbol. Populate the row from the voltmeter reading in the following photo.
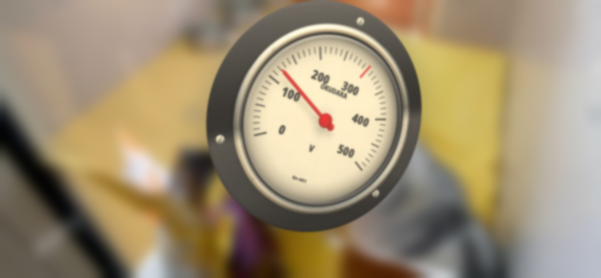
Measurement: 120 V
